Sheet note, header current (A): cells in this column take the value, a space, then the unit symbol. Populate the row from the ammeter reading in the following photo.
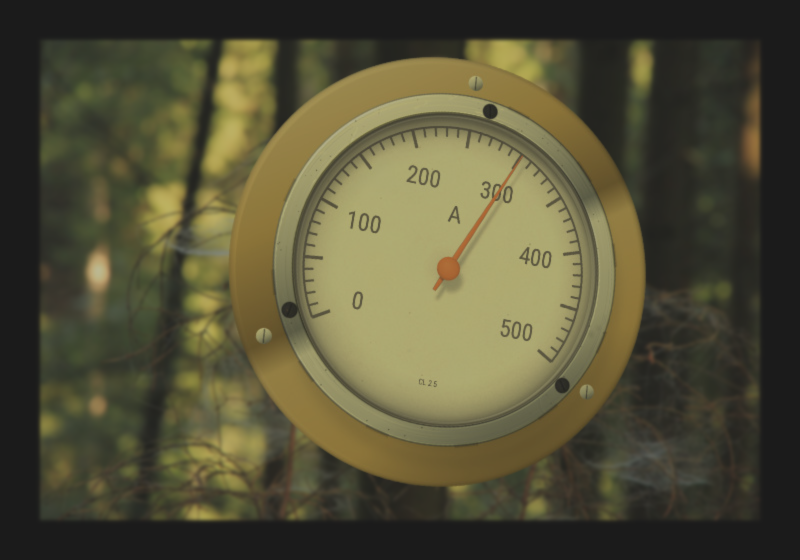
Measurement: 300 A
